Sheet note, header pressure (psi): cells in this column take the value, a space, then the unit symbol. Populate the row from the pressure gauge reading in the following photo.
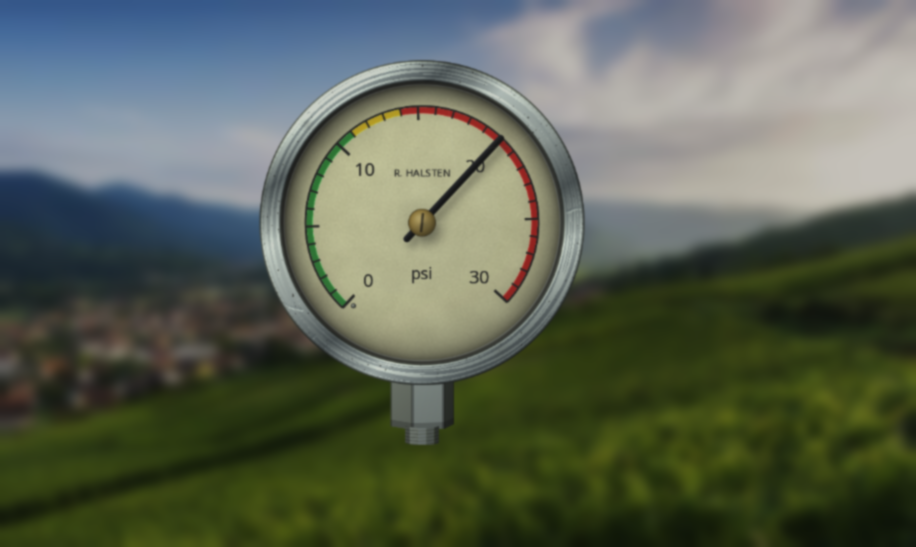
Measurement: 20 psi
